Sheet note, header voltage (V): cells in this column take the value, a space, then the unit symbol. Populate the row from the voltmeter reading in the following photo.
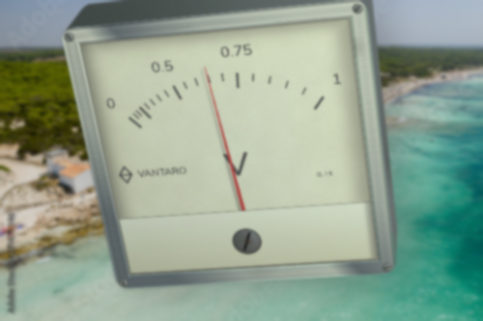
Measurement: 0.65 V
